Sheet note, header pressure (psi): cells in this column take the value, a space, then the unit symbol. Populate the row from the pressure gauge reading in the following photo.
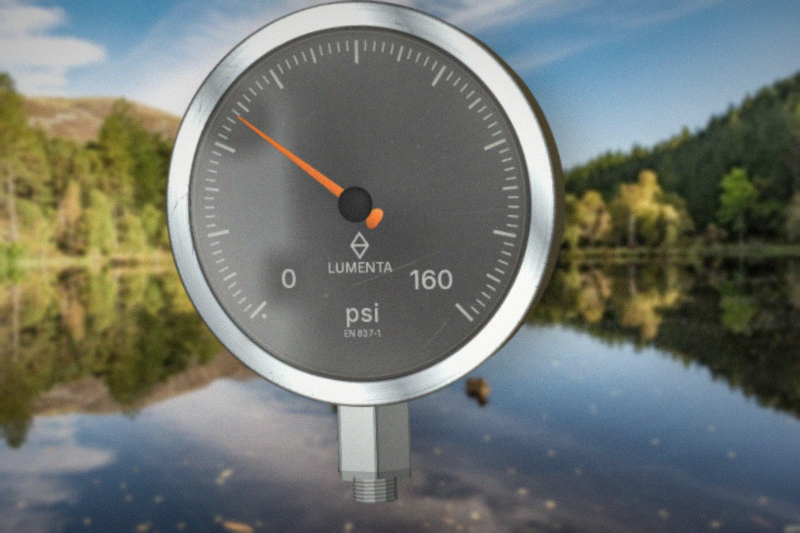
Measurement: 48 psi
